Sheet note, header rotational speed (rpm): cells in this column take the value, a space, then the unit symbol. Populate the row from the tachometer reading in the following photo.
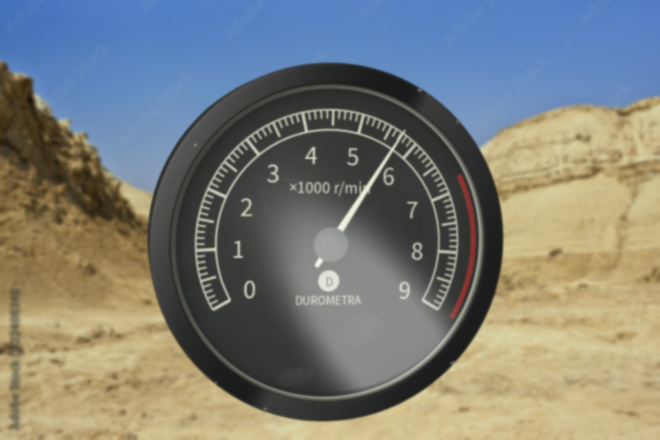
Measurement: 5700 rpm
